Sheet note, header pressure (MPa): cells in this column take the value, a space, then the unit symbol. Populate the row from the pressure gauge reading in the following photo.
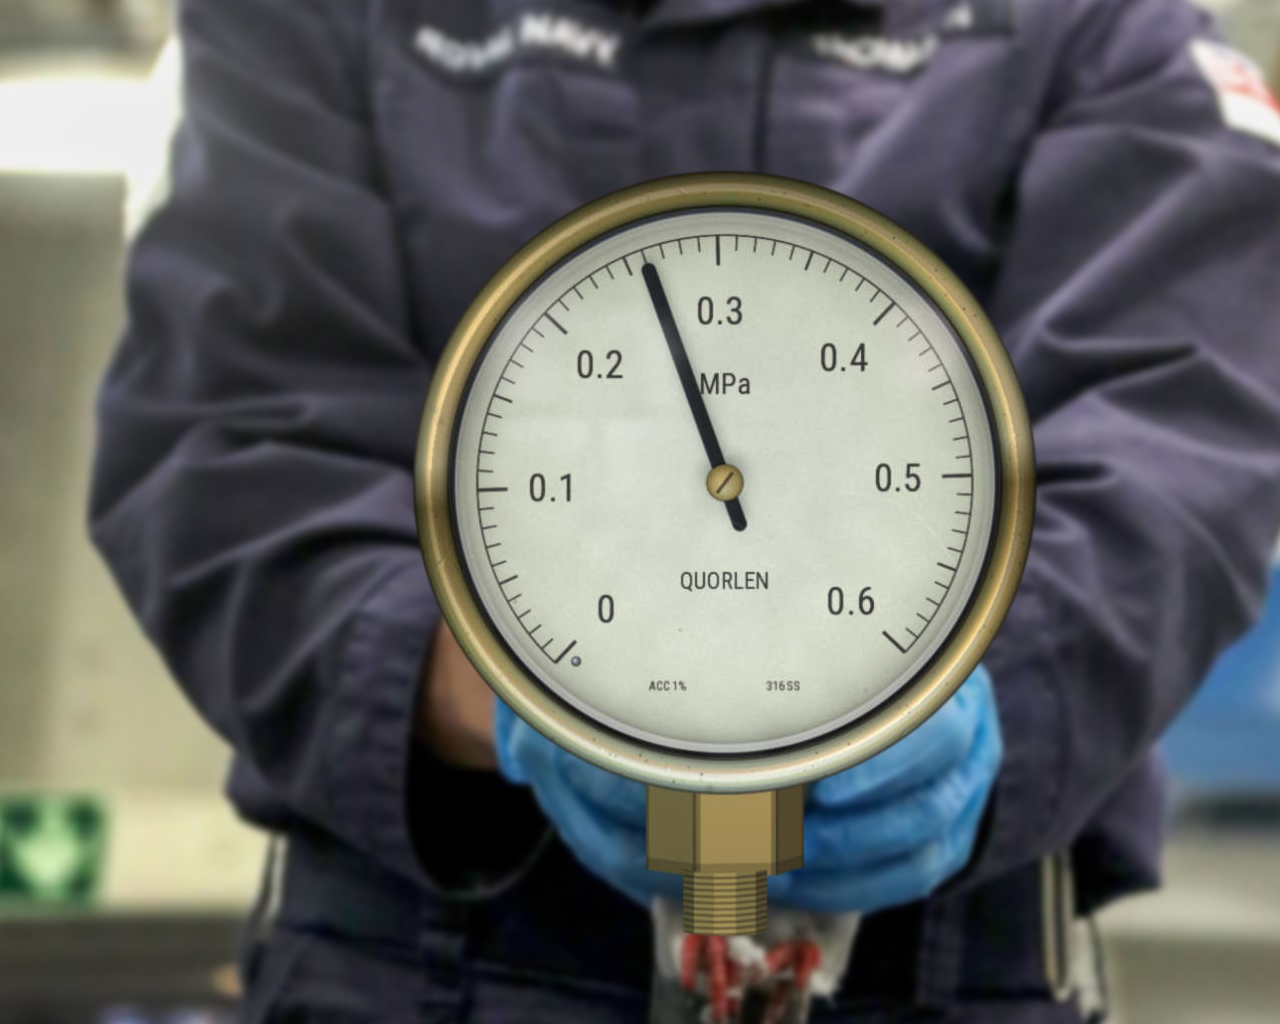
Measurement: 0.26 MPa
